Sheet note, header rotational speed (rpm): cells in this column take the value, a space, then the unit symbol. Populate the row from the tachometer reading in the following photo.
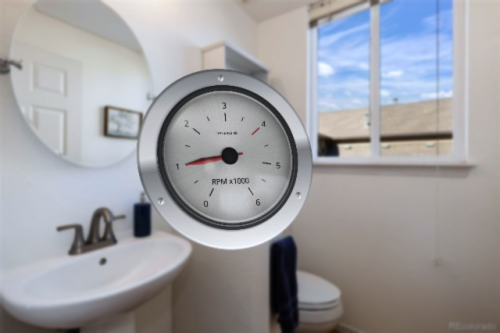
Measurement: 1000 rpm
